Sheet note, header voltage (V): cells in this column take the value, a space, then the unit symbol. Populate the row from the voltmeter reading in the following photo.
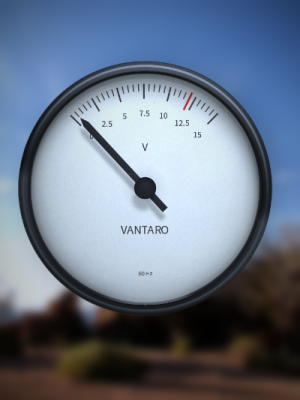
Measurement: 0.5 V
